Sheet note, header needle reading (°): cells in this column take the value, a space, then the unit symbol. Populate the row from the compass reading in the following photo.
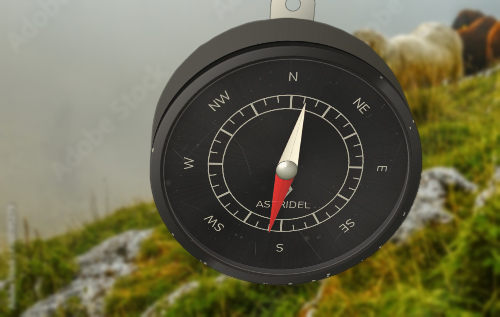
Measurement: 190 °
